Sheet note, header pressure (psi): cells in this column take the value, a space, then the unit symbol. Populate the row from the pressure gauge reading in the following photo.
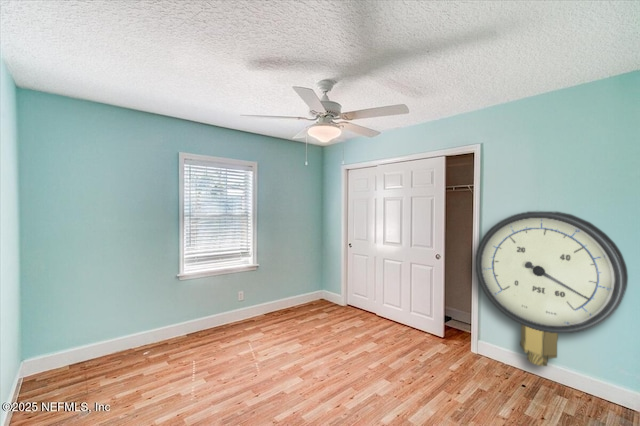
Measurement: 55 psi
